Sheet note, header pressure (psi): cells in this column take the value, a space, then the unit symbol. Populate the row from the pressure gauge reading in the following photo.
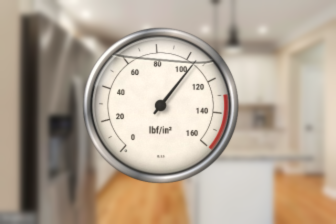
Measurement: 105 psi
